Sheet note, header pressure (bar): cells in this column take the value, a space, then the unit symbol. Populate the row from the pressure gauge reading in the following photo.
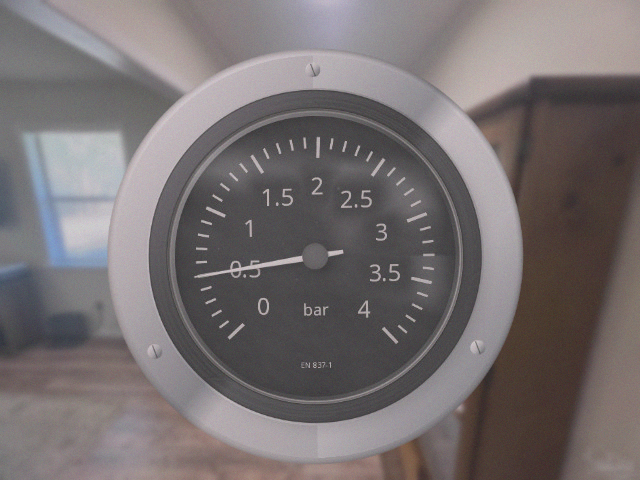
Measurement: 0.5 bar
